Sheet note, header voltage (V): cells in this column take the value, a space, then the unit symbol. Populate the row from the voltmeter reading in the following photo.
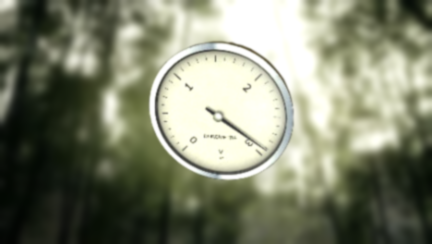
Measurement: 2.9 V
